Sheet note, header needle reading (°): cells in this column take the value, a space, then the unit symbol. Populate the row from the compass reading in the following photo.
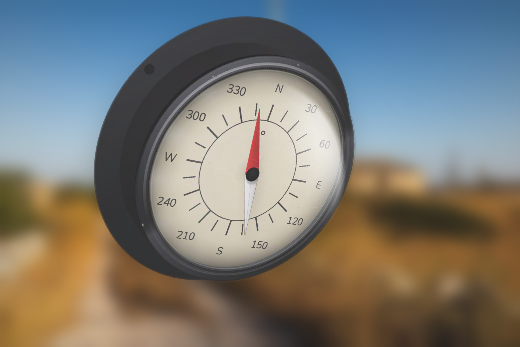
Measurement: 345 °
